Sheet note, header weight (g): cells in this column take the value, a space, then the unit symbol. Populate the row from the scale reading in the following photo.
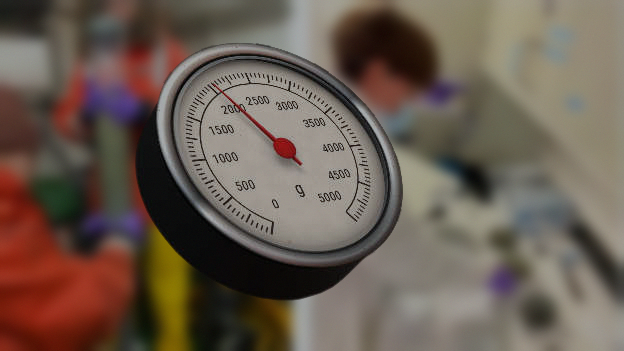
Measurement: 2000 g
